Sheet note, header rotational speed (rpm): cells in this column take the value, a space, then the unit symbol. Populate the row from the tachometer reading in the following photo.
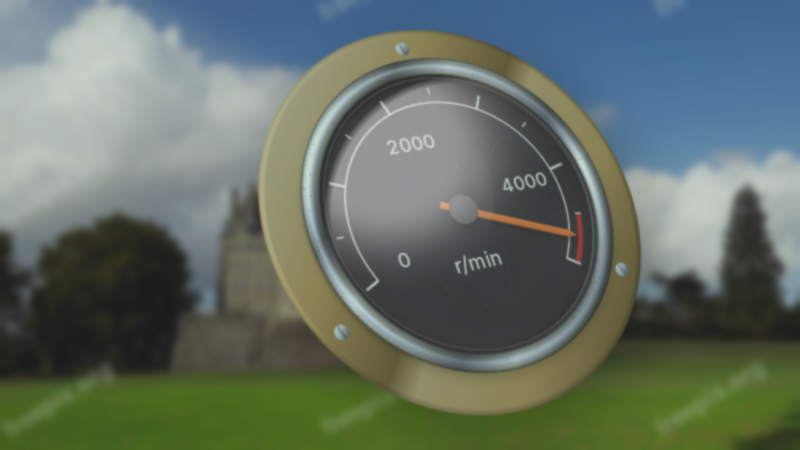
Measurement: 4750 rpm
